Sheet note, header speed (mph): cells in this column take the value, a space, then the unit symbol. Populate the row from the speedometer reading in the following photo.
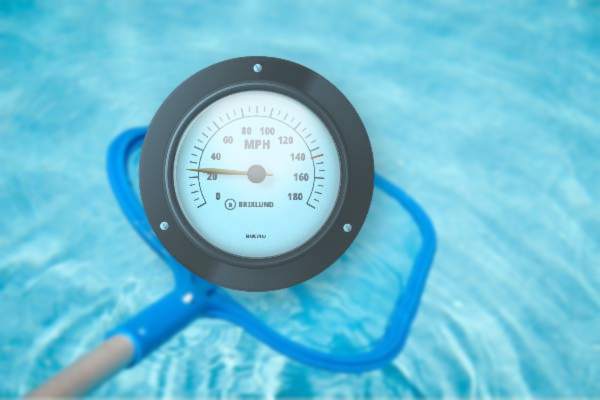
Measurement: 25 mph
